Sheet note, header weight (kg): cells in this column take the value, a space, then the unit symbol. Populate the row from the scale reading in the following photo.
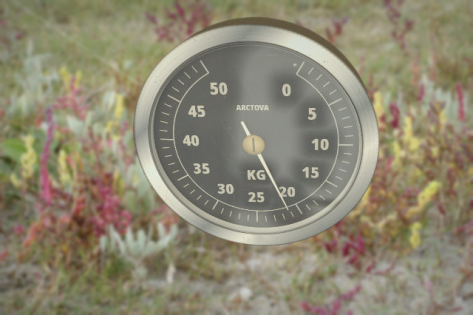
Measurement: 21 kg
